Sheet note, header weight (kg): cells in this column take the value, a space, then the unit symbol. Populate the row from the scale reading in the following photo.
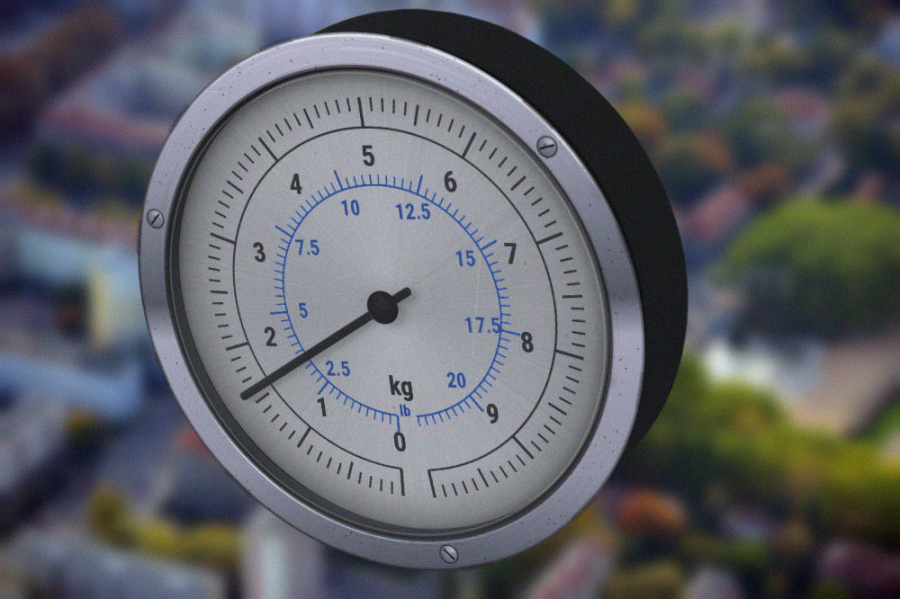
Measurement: 1.6 kg
